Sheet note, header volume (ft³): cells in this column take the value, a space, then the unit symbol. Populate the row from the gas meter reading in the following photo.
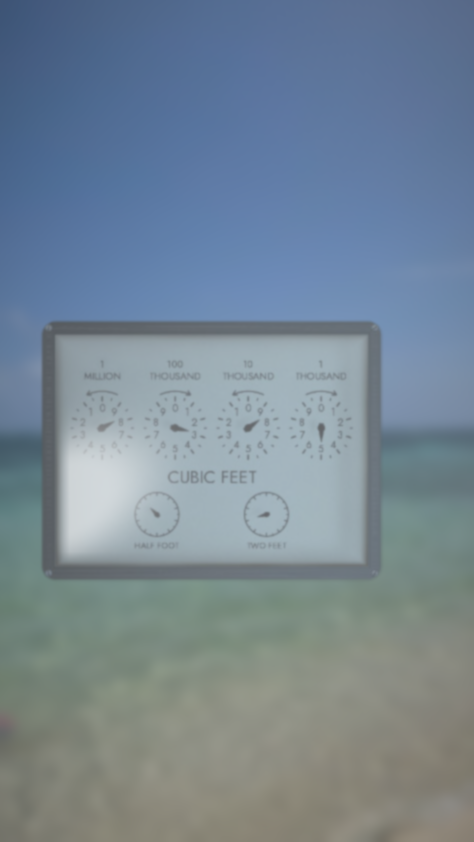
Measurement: 828500 ft³
